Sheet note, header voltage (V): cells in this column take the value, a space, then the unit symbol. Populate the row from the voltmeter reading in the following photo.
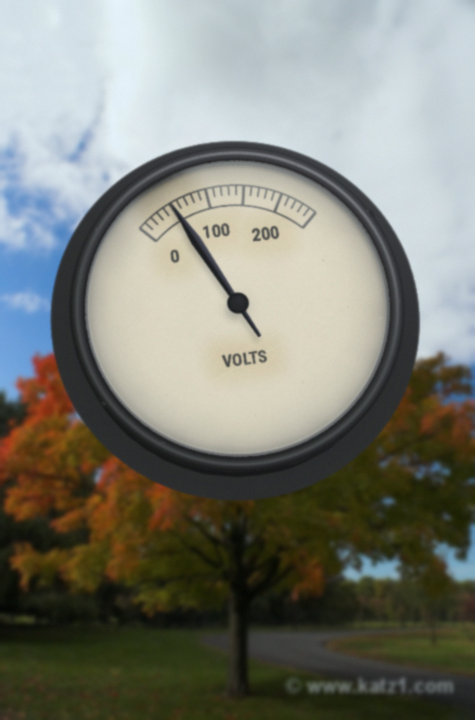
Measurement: 50 V
